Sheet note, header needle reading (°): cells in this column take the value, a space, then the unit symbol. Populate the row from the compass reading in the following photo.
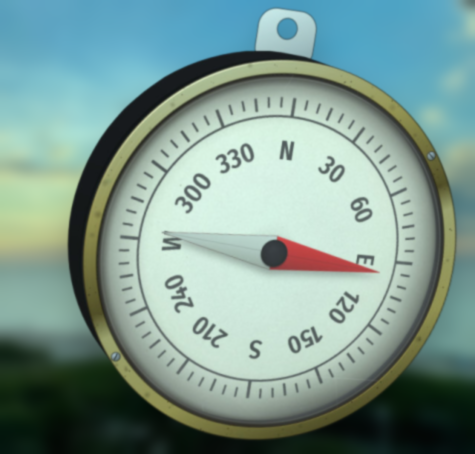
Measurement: 95 °
